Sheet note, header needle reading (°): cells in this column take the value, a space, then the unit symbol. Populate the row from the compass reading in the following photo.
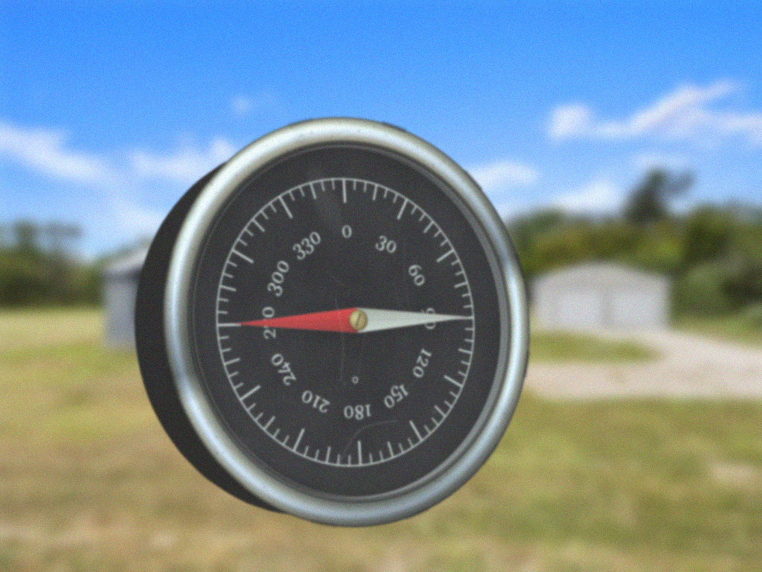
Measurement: 270 °
